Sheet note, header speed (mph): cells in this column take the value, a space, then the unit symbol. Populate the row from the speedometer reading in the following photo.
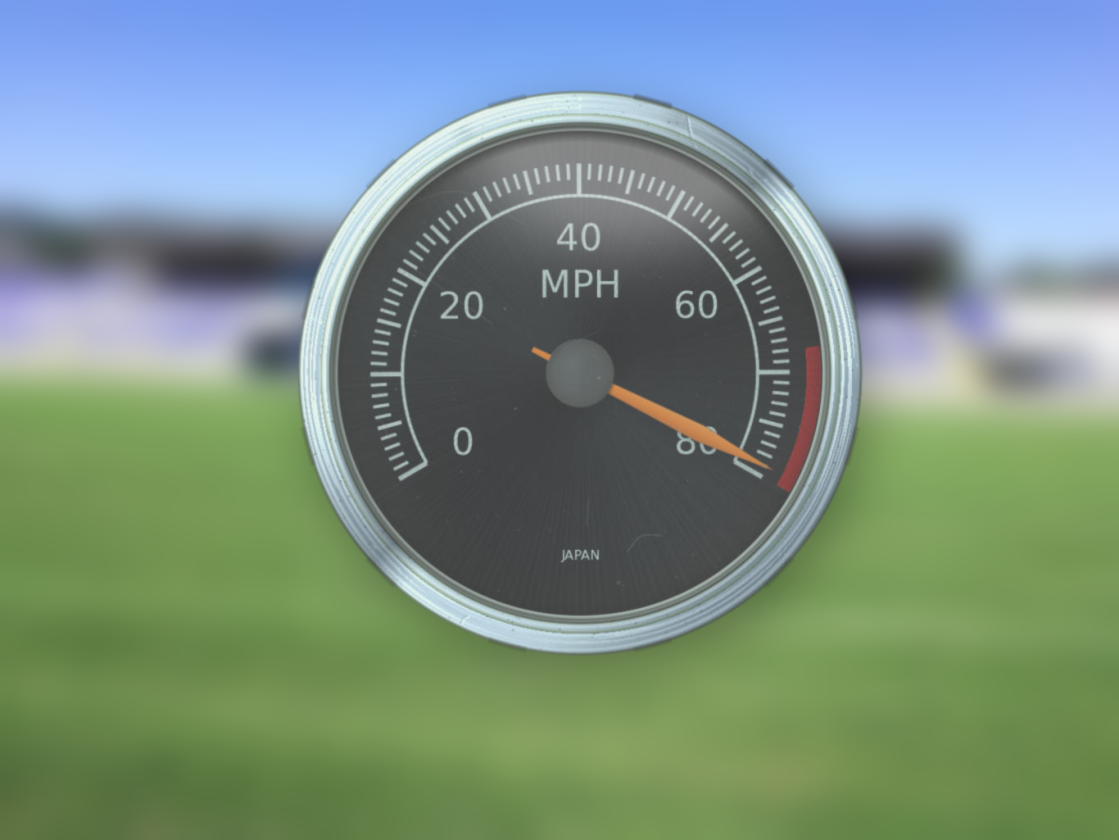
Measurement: 79 mph
